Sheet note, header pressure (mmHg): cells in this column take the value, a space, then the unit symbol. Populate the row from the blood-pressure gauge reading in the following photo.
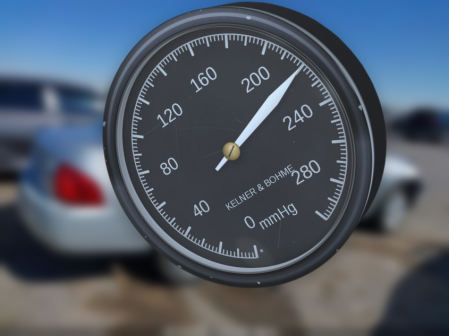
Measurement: 220 mmHg
